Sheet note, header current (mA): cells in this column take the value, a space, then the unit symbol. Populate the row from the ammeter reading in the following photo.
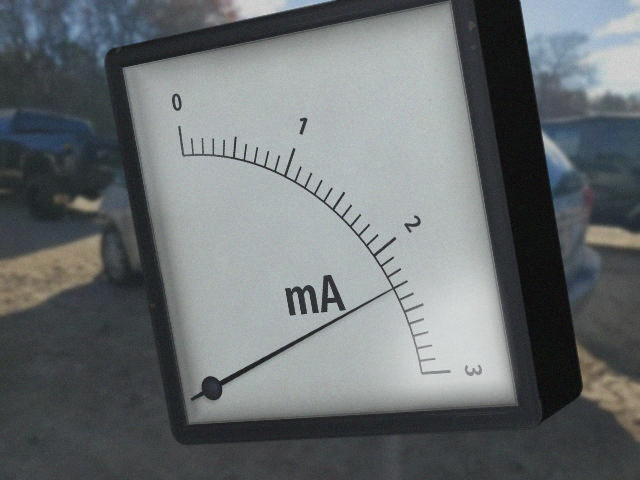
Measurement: 2.3 mA
